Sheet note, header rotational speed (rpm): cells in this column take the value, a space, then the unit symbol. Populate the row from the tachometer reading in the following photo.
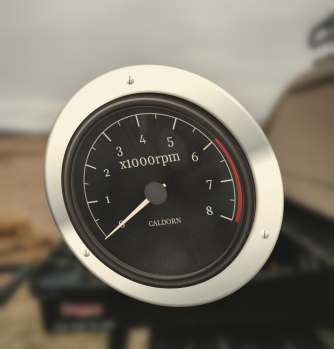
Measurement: 0 rpm
